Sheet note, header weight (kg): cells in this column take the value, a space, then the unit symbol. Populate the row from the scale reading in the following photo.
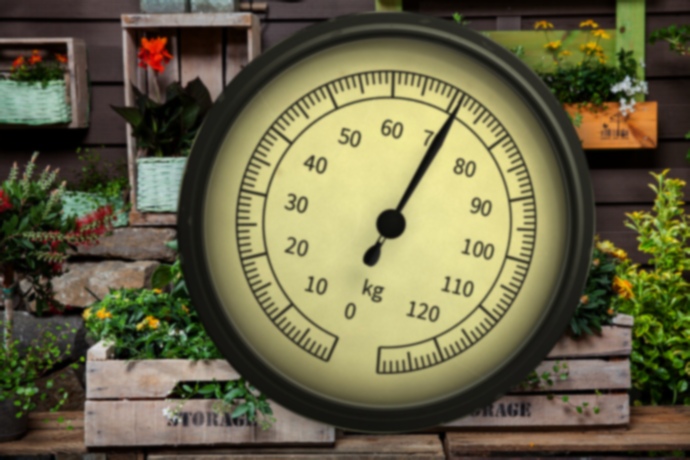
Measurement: 71 kg
